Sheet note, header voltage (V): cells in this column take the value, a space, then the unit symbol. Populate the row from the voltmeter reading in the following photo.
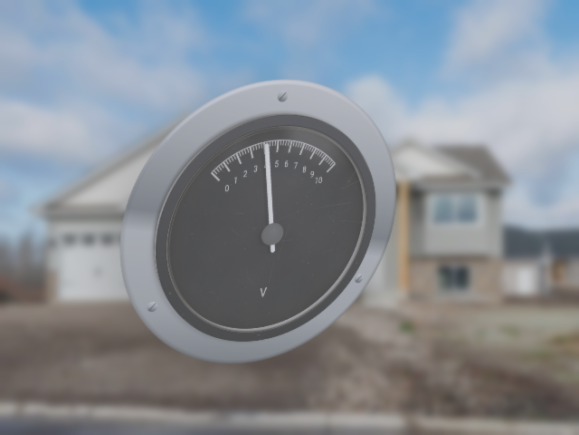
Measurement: 4 V
